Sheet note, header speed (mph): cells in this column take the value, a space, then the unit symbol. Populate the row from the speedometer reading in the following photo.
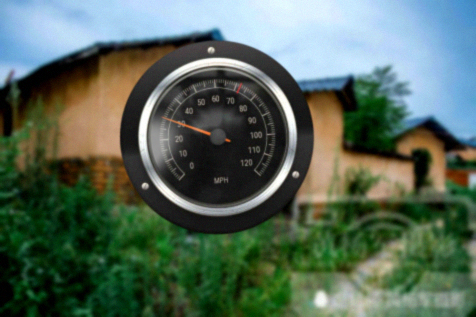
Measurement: 30 mph
